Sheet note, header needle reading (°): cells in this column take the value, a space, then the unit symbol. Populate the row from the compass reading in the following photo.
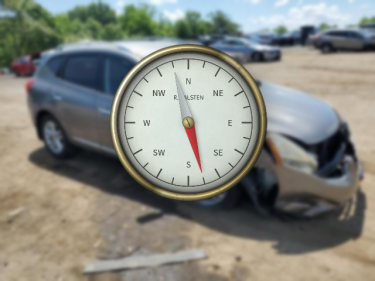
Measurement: 165 °
